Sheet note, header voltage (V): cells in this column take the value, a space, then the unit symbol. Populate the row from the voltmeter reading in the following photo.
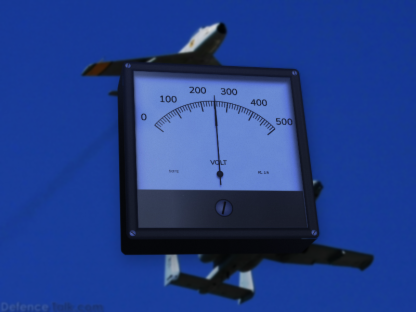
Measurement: 250 V
